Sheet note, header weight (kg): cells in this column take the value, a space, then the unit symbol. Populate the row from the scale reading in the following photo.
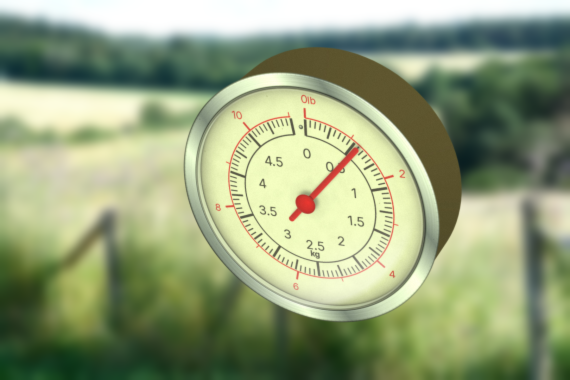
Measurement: 0.55 kg
